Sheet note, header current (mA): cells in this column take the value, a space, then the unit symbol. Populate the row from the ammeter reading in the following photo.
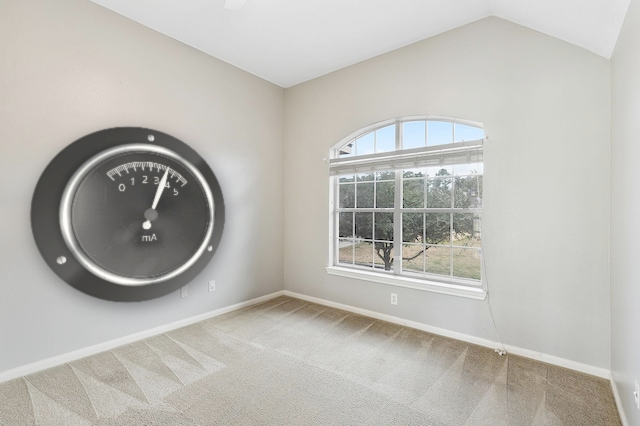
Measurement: 3.5 mA
